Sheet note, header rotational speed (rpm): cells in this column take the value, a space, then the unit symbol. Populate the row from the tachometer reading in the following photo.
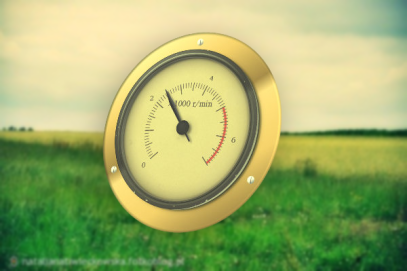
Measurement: 2500 rpm
